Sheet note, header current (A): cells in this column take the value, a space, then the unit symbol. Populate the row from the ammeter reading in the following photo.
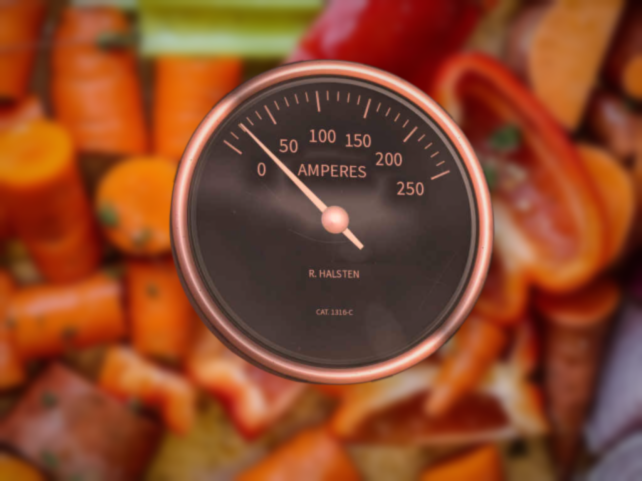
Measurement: 20 A
